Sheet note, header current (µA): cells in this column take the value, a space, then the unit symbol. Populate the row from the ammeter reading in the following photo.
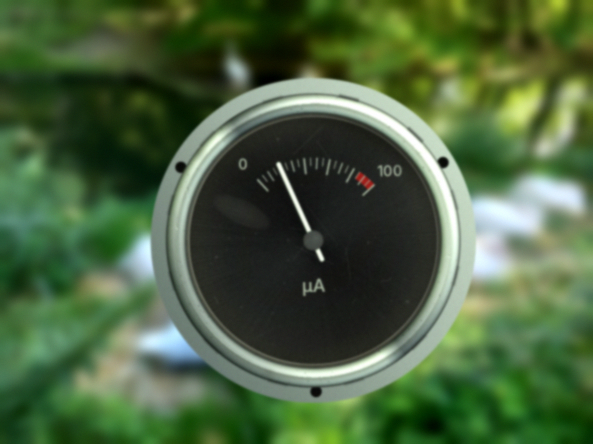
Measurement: 20 µA
